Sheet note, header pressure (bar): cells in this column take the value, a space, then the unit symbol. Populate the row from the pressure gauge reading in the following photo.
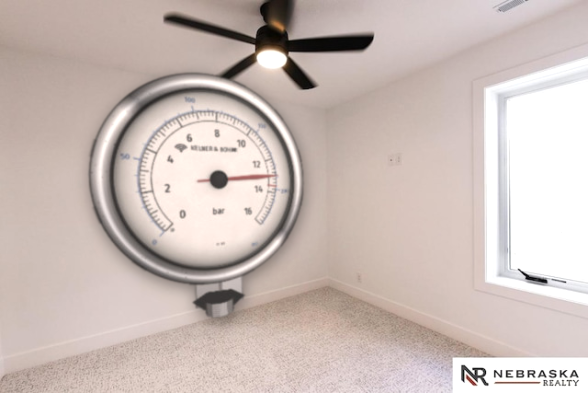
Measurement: 13 bar
